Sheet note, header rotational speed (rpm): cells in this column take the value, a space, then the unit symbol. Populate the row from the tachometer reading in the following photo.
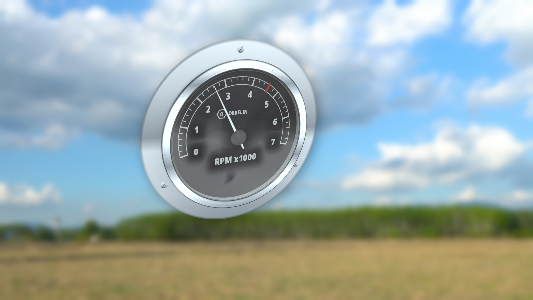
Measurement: 2600 rpm
